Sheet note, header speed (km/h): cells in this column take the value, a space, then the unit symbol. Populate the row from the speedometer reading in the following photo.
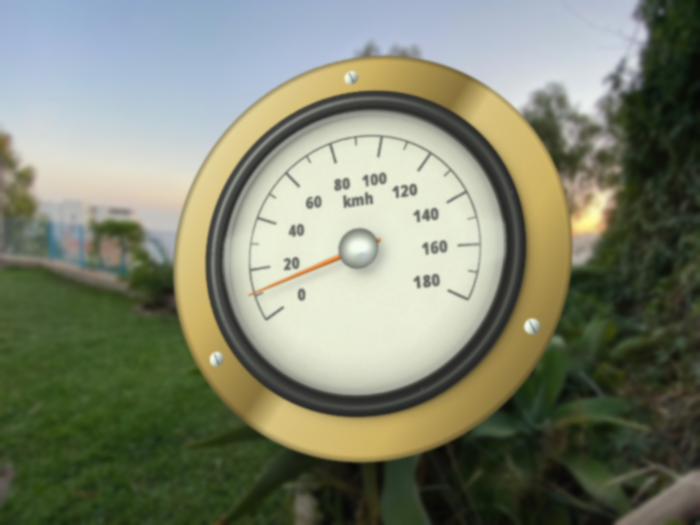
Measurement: 10 km/h
